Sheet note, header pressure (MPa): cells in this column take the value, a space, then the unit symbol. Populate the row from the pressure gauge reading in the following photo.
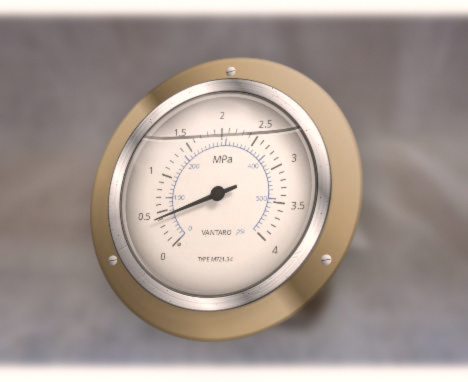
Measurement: 0.4 MPa
